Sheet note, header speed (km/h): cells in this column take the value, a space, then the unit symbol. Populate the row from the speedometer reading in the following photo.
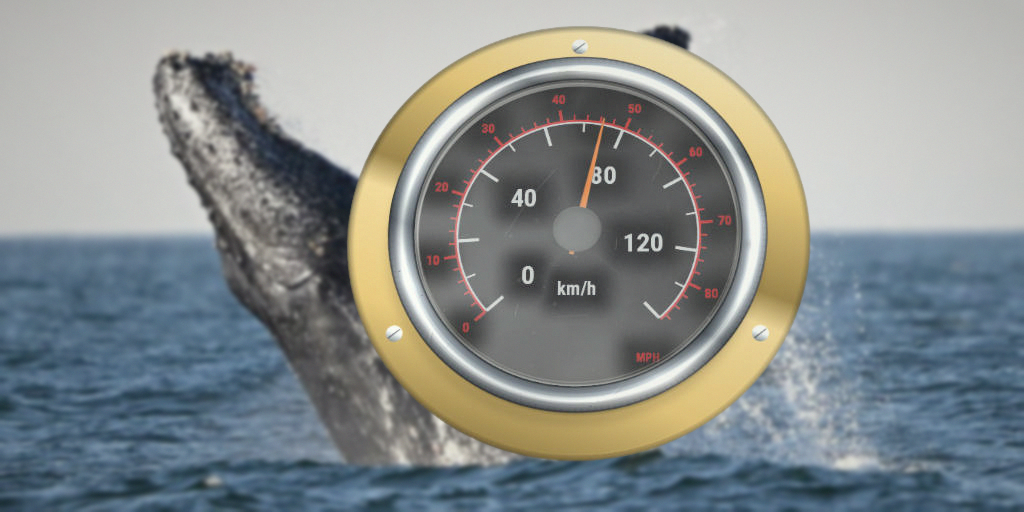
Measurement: 75 km/h
